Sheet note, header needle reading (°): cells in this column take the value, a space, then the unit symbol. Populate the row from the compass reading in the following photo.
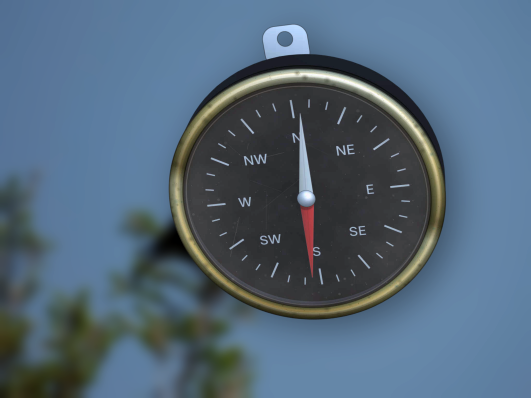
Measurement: 185 °
